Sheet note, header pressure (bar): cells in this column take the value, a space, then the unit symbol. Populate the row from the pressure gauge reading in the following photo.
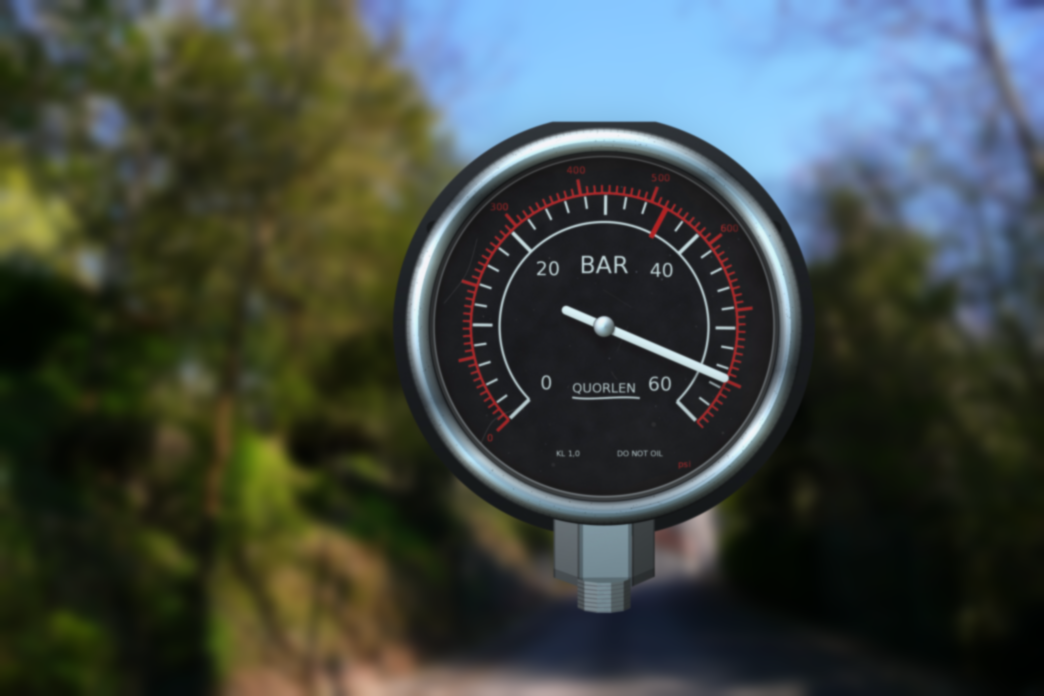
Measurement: 55 bar
